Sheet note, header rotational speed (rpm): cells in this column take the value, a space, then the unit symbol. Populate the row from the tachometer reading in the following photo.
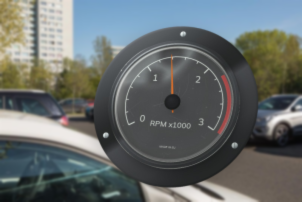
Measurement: 1400 rpm
